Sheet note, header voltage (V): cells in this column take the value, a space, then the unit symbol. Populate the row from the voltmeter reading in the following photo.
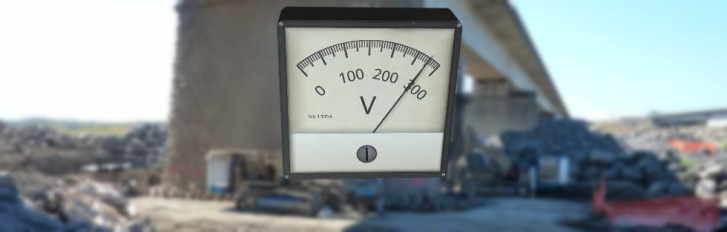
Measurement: 275 V
